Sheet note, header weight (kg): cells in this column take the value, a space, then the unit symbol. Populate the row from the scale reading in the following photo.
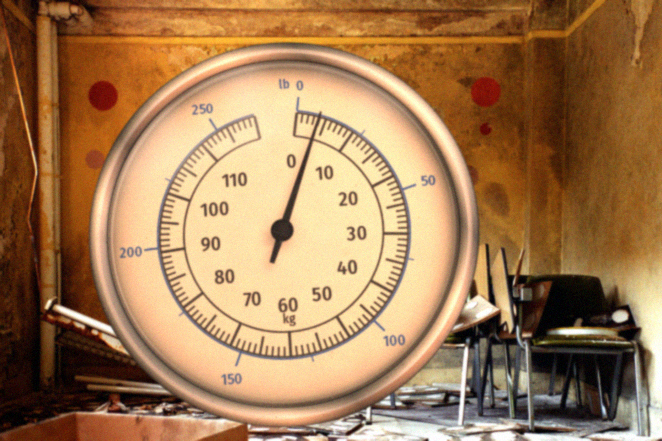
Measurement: 4 kg
